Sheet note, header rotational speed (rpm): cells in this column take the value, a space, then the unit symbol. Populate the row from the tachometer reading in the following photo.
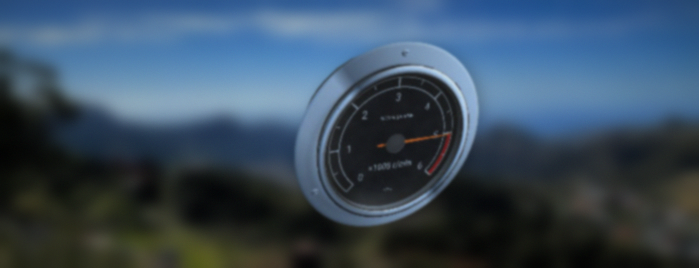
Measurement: 5000 rpm
